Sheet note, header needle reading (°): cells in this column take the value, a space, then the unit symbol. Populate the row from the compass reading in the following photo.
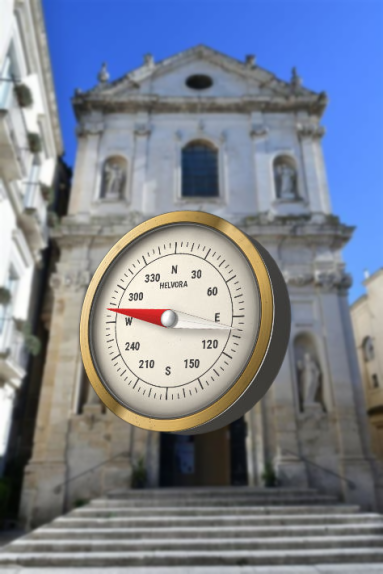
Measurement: 280 °
